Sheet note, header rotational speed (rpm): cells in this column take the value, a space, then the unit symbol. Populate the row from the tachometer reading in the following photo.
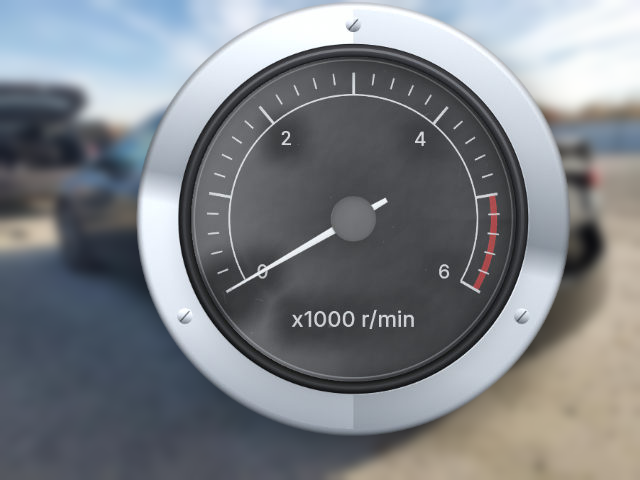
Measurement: 0 rpm
